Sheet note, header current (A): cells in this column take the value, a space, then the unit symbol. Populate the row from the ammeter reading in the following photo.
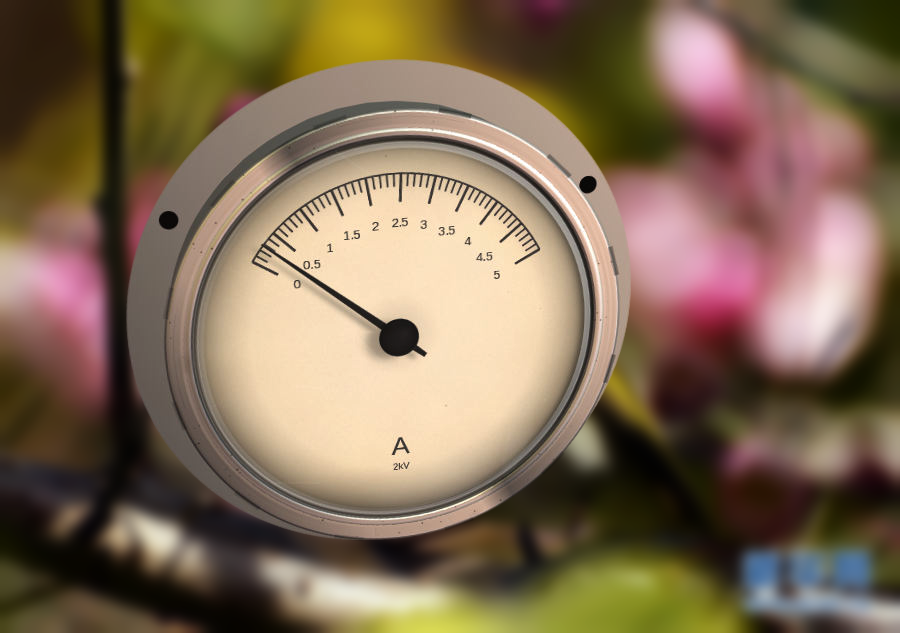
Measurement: 0.3 A
